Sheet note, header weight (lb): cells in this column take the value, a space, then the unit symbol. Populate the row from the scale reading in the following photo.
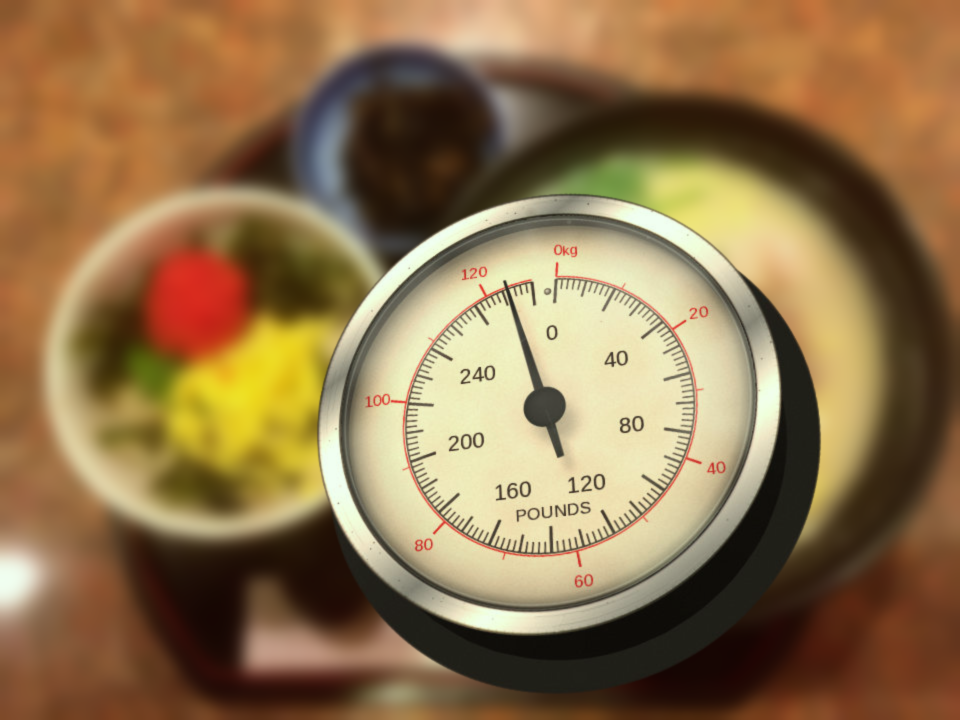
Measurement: 272 lb
